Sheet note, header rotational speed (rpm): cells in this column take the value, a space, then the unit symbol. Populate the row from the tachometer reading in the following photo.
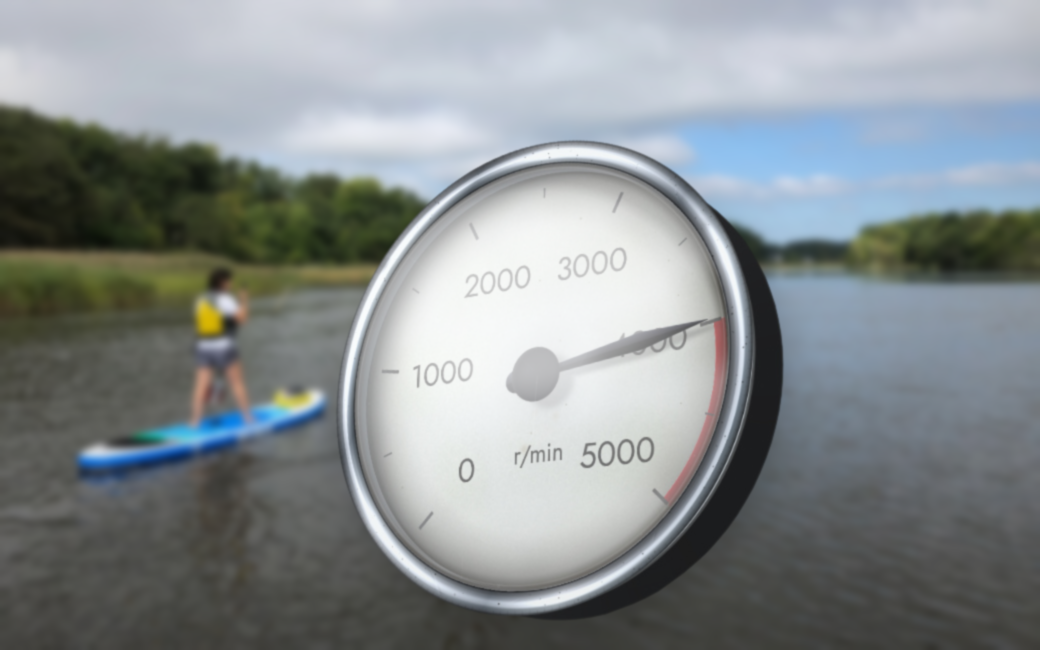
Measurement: 4000 rpm
